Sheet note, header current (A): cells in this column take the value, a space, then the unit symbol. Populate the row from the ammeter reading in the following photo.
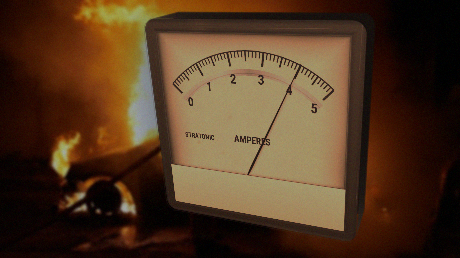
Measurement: 4 A
